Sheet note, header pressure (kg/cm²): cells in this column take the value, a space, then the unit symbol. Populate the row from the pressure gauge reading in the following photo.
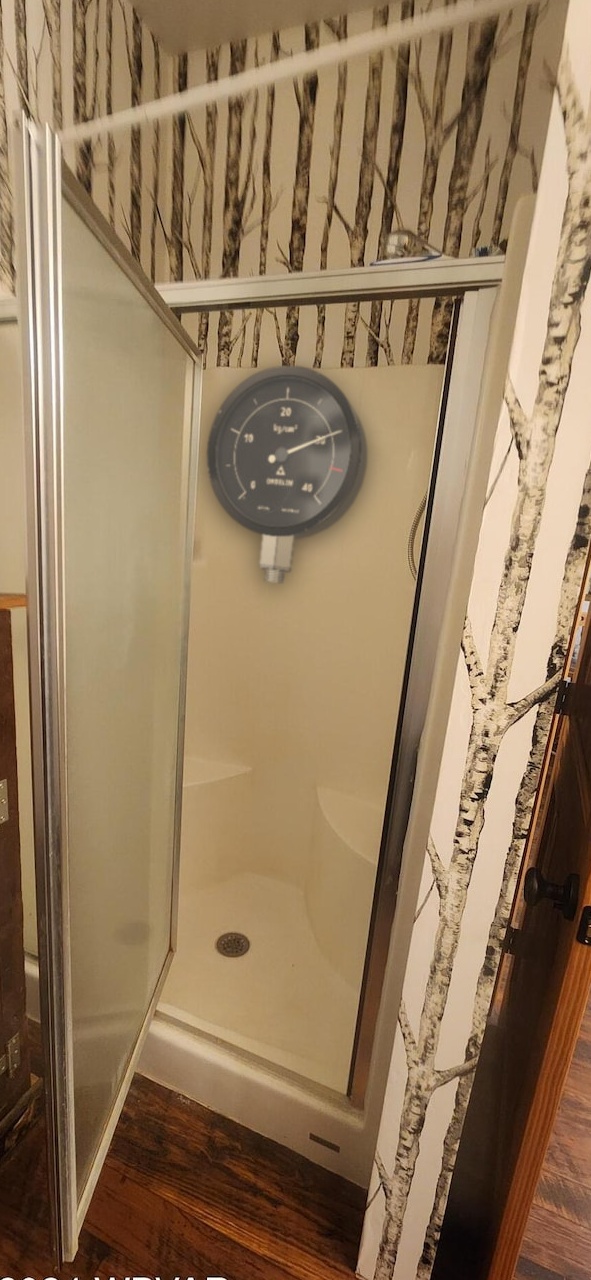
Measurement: 30 kg/cm²
